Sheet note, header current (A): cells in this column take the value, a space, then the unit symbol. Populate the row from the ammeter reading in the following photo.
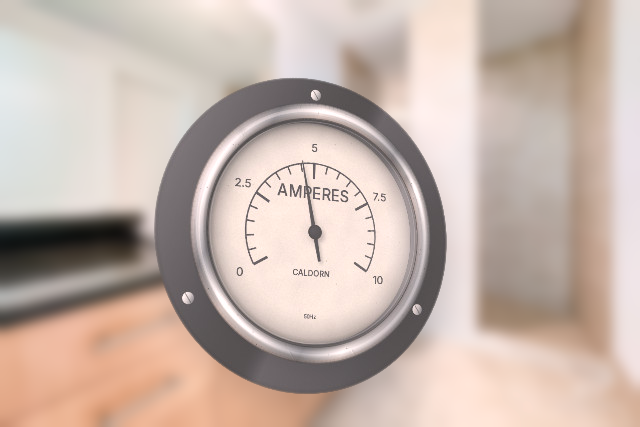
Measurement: 4.5 A
